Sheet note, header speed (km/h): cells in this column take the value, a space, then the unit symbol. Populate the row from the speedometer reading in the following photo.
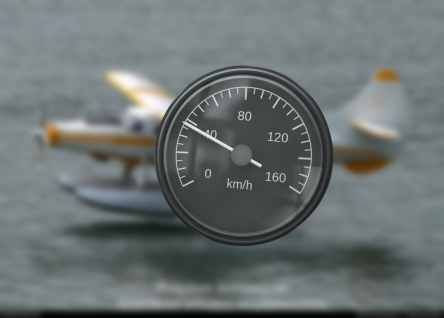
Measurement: 37.5 km/h
